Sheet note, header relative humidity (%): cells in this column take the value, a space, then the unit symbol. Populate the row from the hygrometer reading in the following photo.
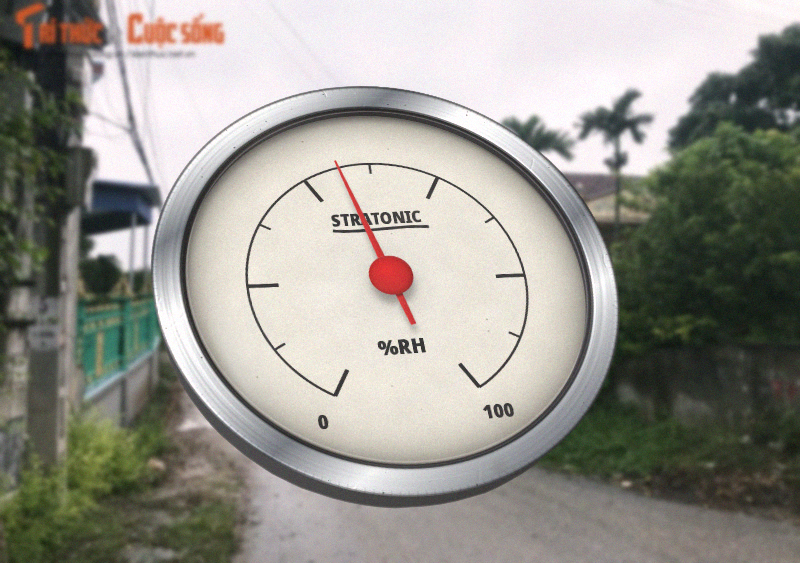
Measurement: 45 %
